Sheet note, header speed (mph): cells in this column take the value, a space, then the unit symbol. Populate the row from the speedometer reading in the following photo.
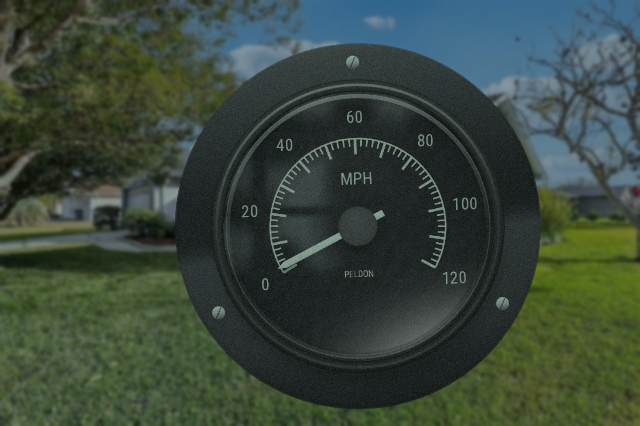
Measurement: 2 mph
